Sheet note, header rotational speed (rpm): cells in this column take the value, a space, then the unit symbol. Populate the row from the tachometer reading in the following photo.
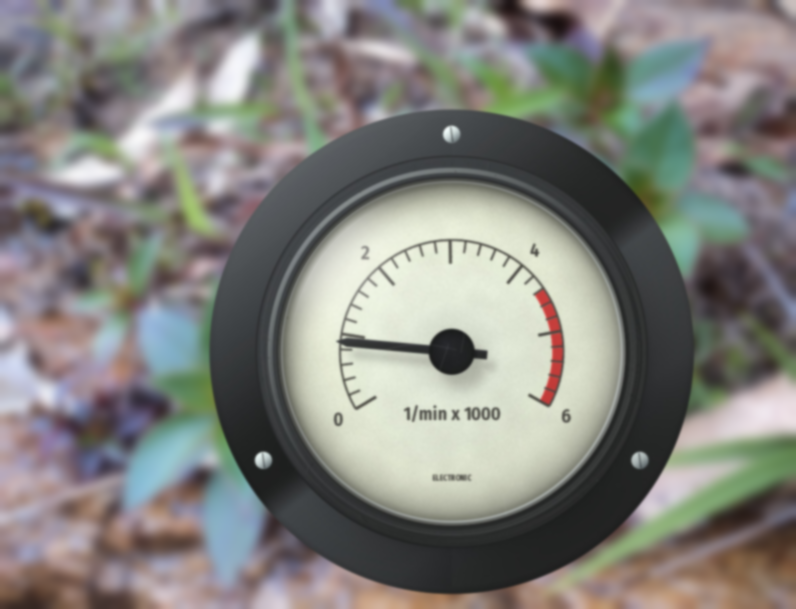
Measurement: 900 rpm
